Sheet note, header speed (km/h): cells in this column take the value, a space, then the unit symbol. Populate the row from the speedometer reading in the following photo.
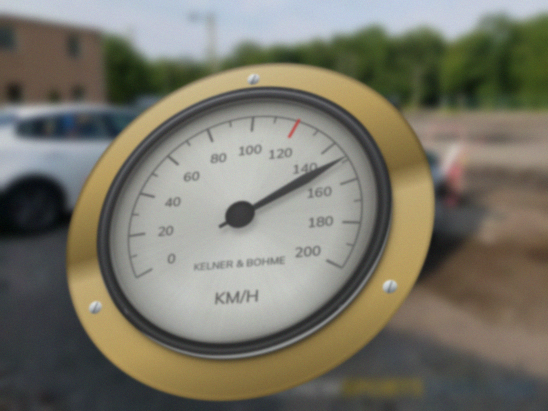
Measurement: 150 km/h
